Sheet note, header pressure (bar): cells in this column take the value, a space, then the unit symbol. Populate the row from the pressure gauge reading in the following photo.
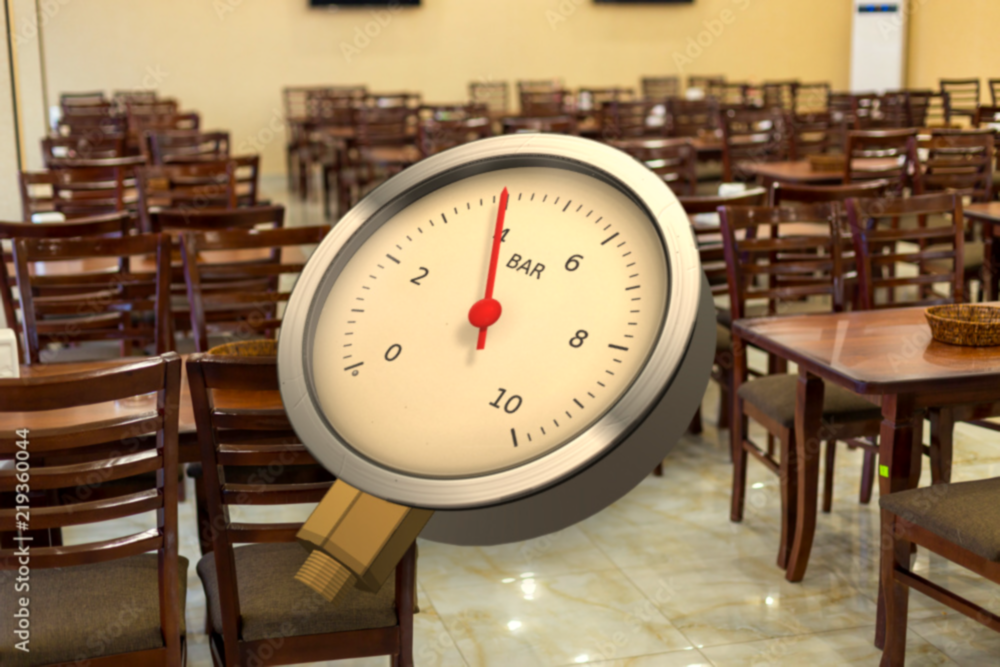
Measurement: 4 bar
